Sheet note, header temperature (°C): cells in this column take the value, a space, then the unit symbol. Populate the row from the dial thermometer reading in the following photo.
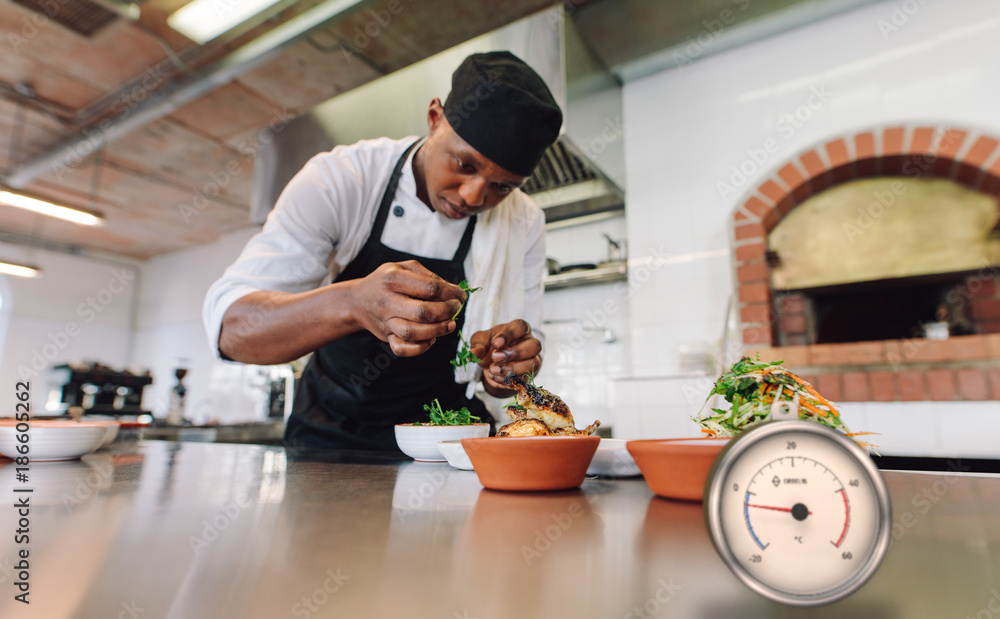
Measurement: -4 °C
